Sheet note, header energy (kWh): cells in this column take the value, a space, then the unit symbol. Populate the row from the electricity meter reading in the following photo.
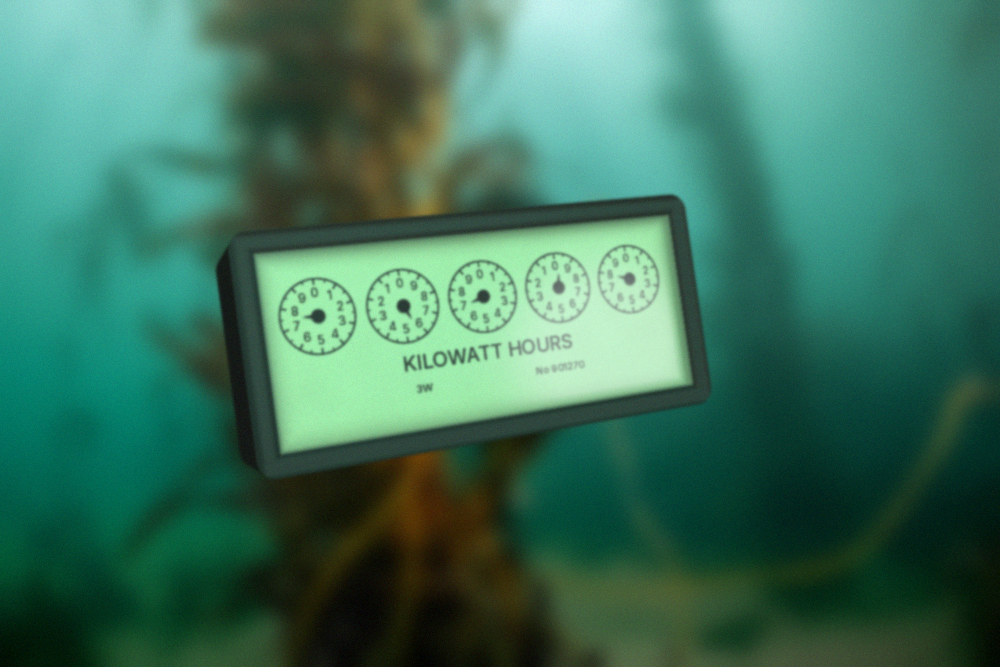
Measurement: 75698 kWh
